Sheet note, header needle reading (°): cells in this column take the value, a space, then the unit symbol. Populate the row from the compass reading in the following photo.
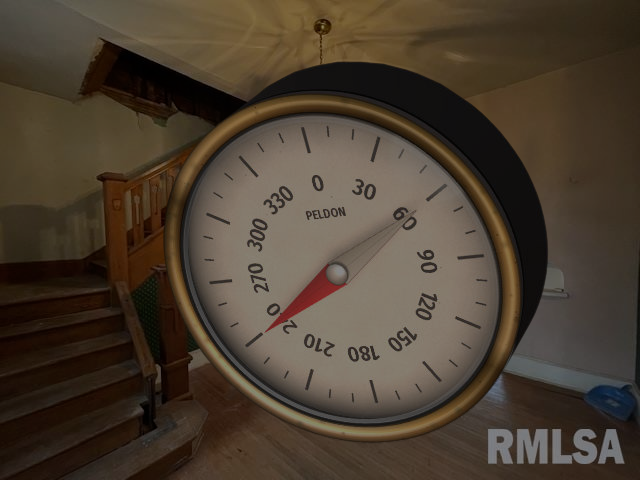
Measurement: 240 °
